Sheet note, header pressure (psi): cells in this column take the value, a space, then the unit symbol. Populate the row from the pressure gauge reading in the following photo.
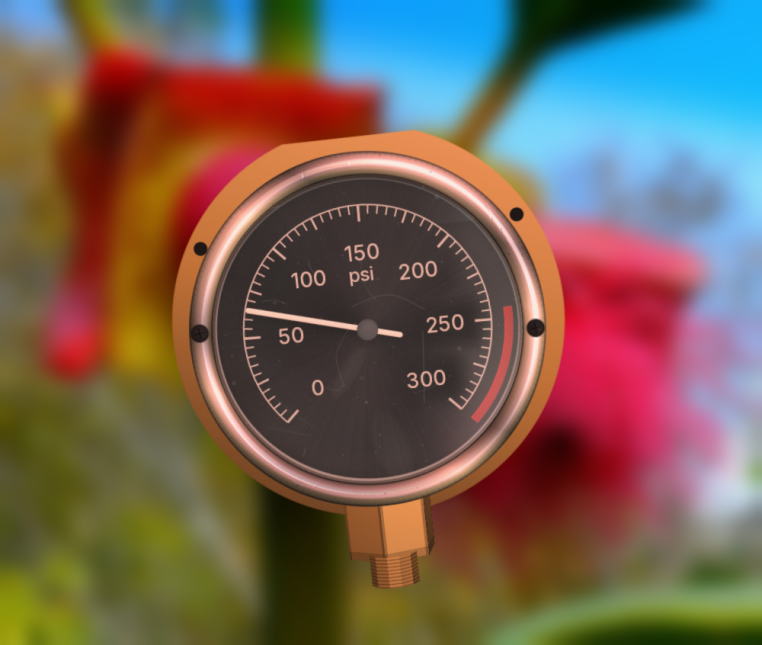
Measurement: 65 psi
